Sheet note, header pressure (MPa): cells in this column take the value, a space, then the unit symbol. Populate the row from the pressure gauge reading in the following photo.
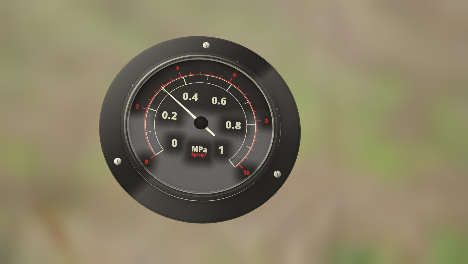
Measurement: 0.3 MPa
